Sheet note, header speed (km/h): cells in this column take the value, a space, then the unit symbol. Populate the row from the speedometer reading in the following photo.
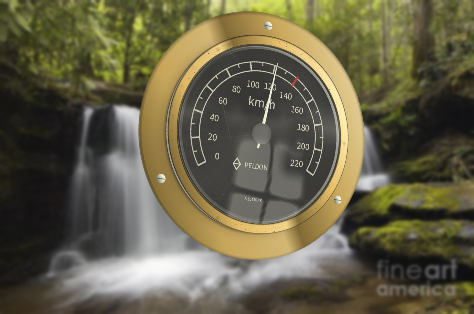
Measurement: 120 km/h
